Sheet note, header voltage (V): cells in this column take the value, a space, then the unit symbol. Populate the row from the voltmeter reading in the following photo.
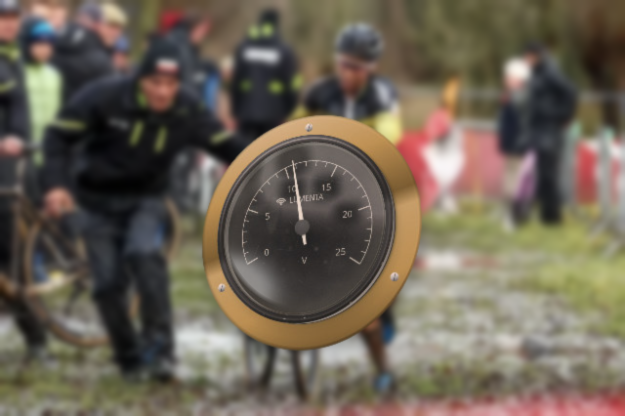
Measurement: 11 V
